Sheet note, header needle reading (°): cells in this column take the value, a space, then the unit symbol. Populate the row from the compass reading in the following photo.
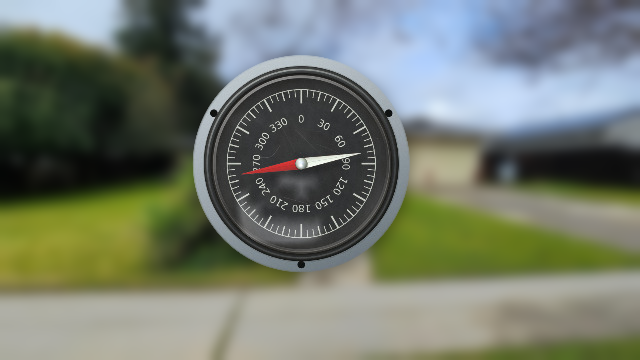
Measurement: 260 °
